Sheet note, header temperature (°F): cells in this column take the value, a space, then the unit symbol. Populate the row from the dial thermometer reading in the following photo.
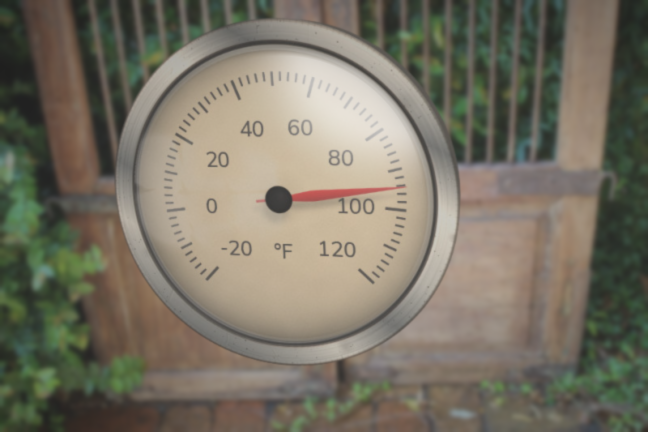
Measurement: 94 °F
